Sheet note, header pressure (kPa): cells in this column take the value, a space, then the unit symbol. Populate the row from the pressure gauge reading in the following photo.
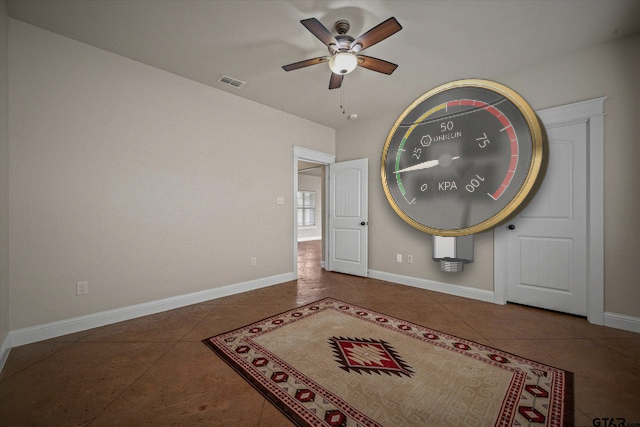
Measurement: 15 kPa
